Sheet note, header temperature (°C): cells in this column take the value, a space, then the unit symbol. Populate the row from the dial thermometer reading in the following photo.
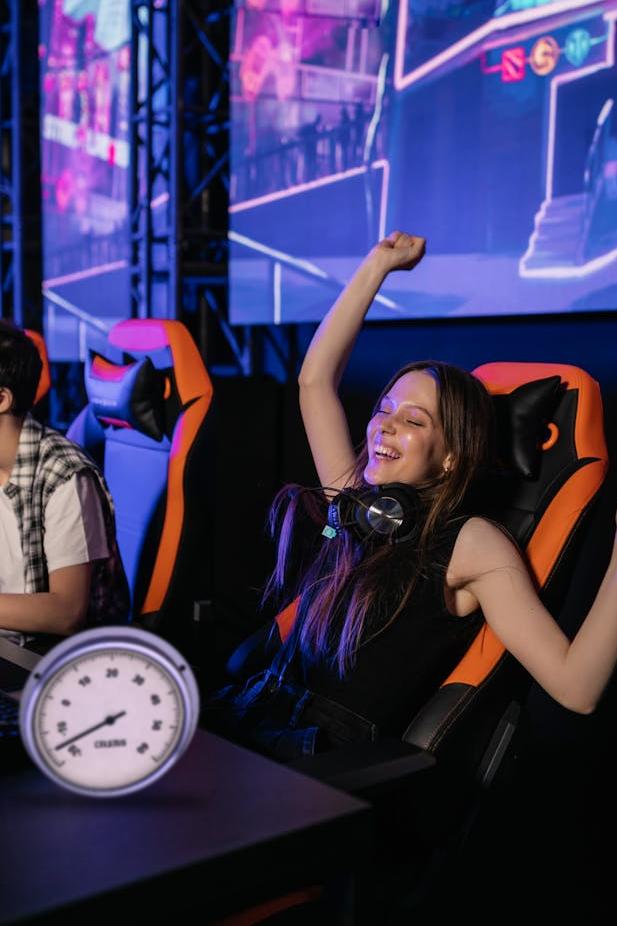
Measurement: -15 °C
